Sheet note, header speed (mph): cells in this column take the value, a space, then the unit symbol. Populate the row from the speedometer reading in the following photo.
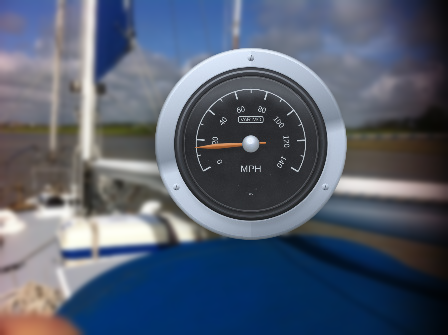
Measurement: 15 mph
